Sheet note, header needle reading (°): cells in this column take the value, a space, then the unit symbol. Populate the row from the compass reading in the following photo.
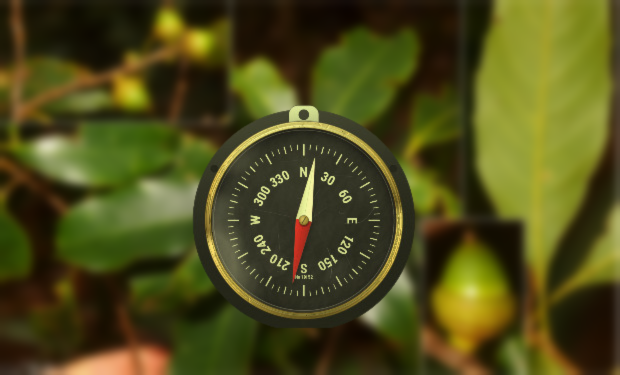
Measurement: 190 °
